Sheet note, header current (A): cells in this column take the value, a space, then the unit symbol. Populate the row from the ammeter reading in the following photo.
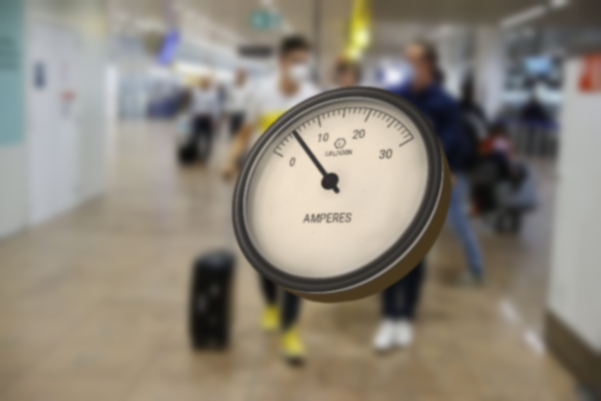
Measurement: 5 A
